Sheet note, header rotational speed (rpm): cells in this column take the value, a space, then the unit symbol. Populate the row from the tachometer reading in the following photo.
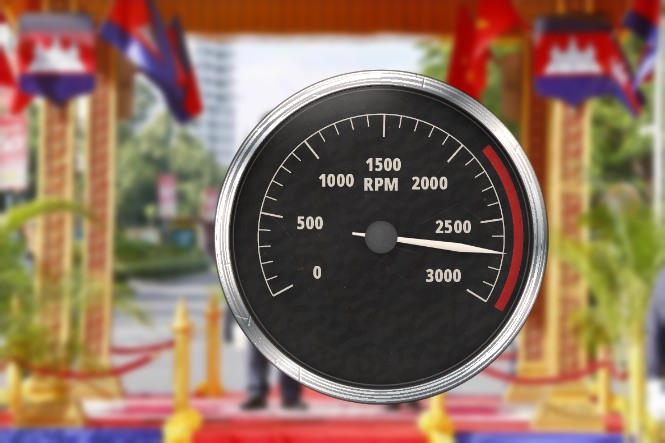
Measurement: 2700 rpm
